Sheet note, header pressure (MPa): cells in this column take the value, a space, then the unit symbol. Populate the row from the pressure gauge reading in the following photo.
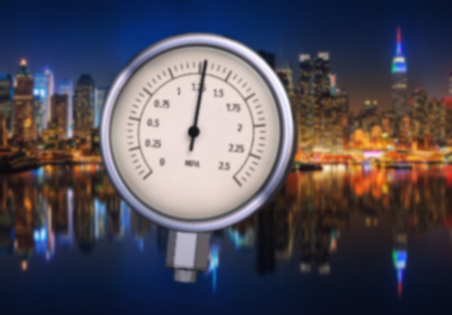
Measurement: 1.3 MPa
